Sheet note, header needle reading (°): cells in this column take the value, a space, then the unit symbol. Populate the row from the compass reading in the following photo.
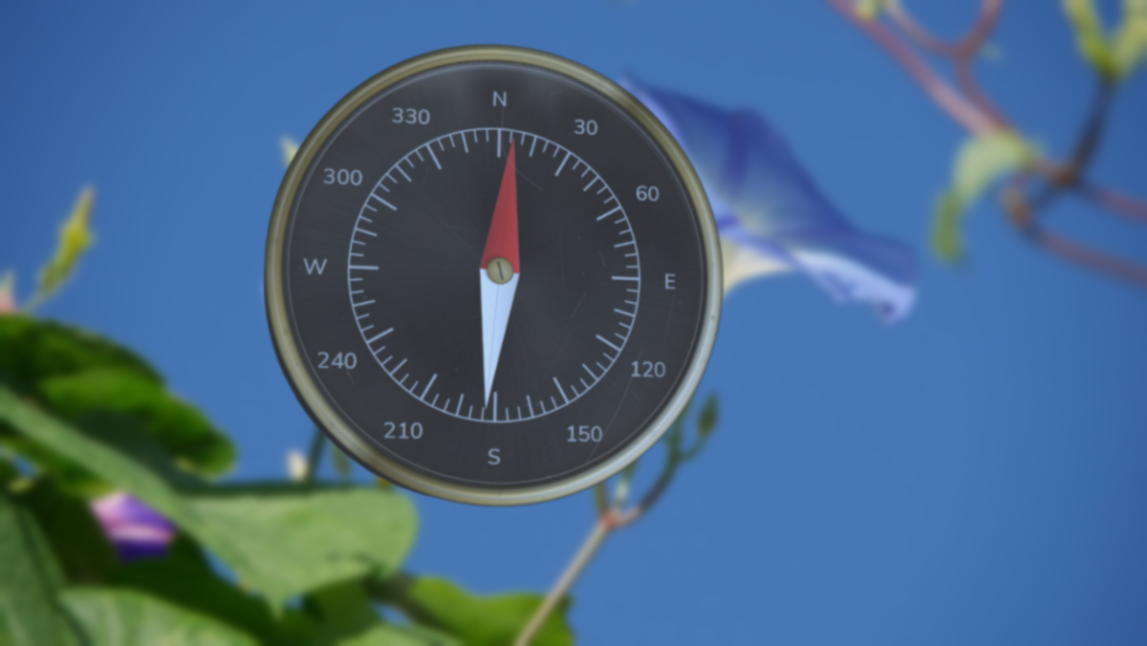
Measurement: 5 °
